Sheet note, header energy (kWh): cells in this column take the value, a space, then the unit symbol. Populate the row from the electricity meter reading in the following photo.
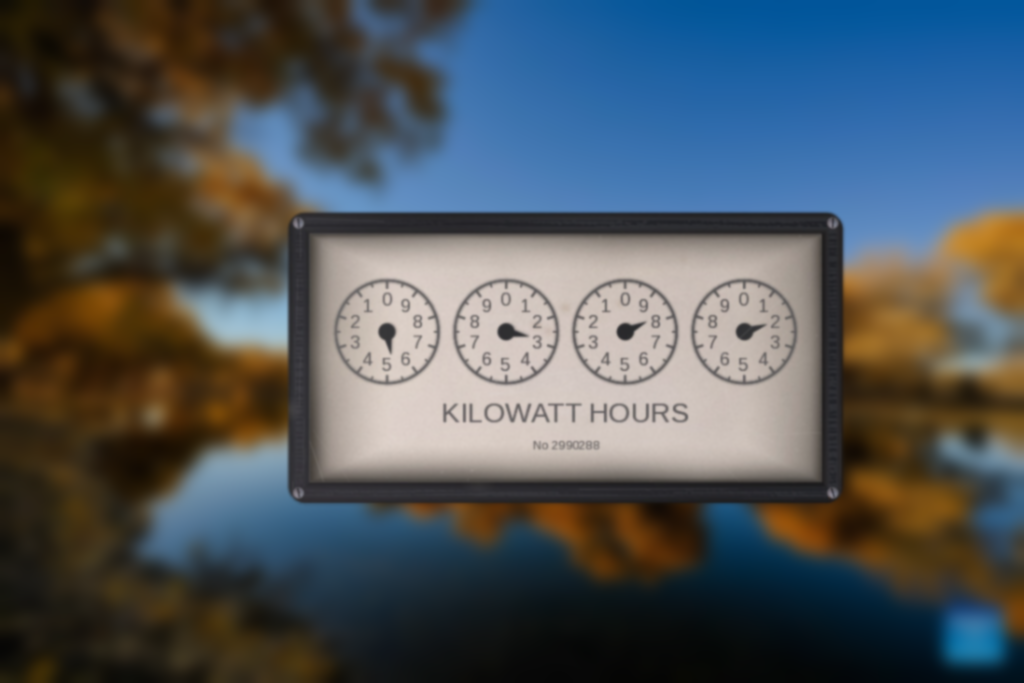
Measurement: 5282 kWh
